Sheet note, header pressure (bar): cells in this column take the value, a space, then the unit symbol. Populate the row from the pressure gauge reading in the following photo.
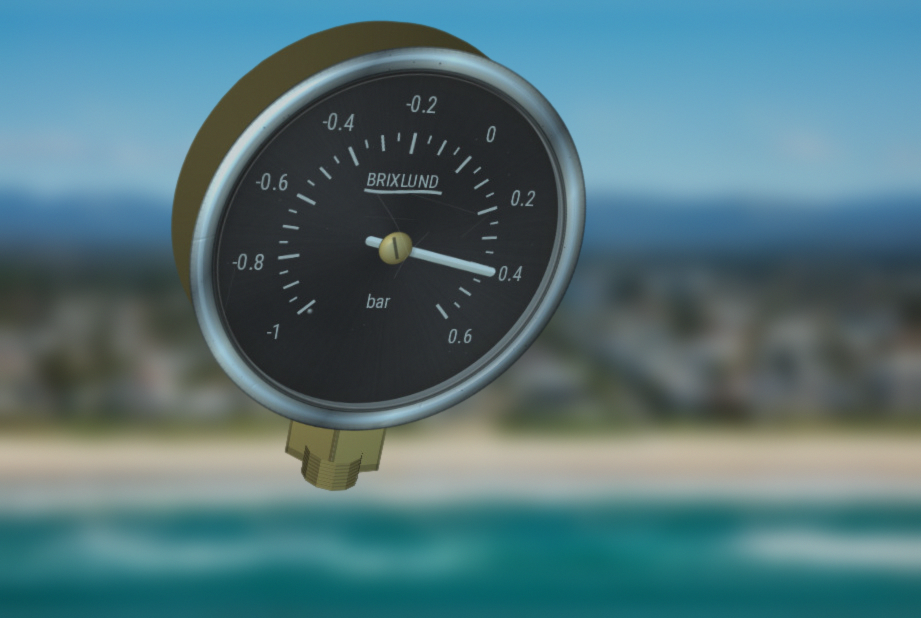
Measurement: 0.4 bar
